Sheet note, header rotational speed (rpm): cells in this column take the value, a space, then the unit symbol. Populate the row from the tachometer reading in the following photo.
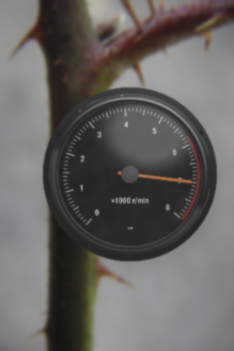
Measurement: 7000 rpm
